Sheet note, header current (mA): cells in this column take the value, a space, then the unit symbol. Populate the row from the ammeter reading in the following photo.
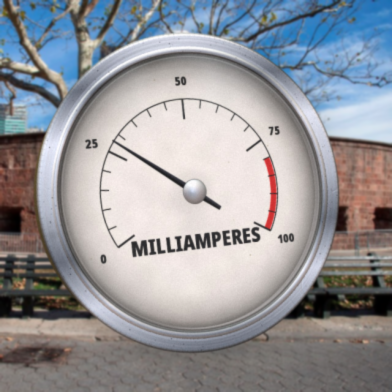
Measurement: 27.5 mA
